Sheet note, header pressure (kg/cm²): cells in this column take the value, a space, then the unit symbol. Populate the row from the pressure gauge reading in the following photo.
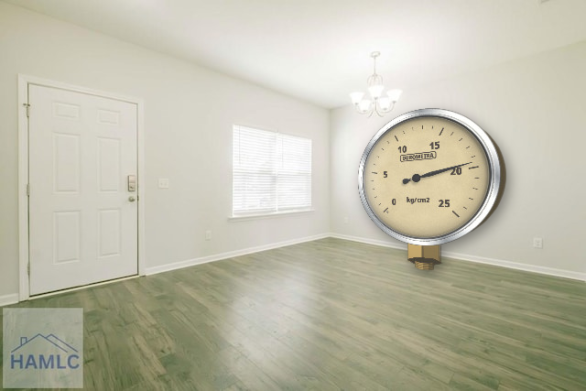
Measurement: 19.5 kg/cm²
